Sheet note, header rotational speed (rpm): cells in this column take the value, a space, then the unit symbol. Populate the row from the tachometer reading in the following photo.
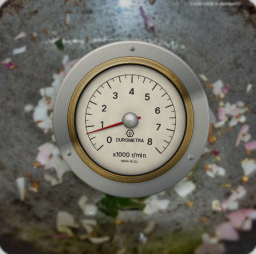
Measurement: 750 rpm
